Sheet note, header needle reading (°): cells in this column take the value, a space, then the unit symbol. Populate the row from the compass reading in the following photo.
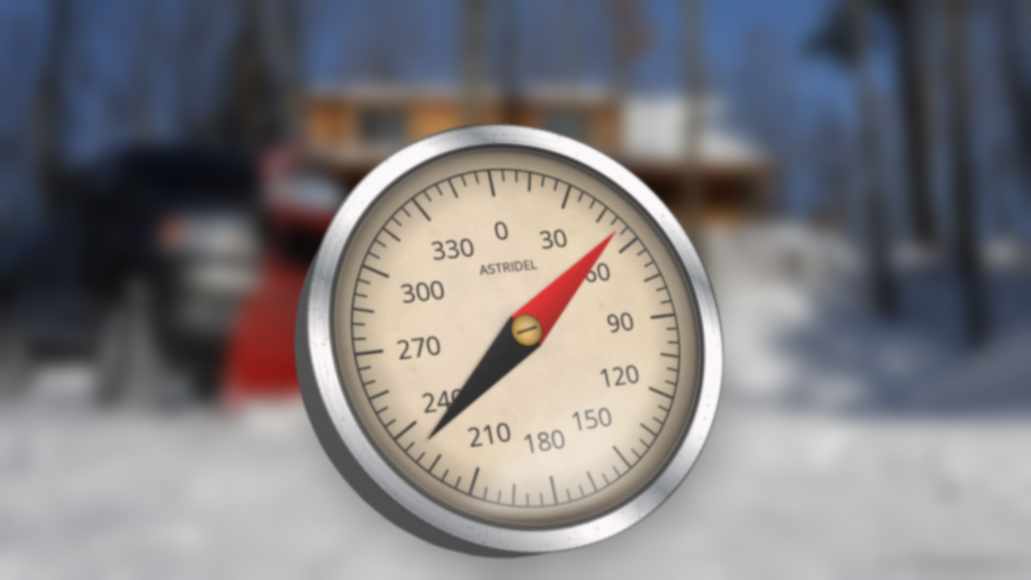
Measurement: 52.5 °
